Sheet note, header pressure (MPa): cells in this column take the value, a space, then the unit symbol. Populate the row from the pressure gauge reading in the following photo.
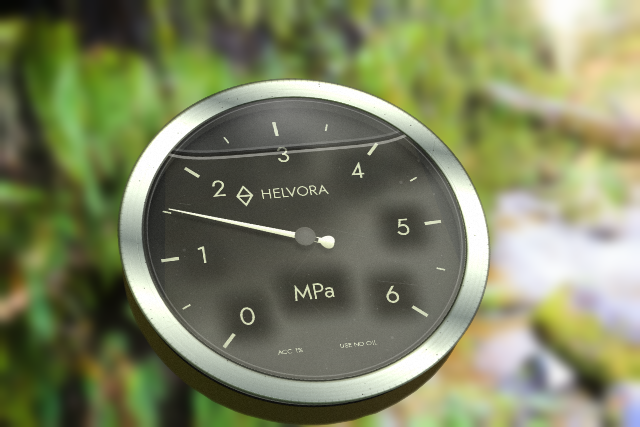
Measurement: 1.5 MPa
